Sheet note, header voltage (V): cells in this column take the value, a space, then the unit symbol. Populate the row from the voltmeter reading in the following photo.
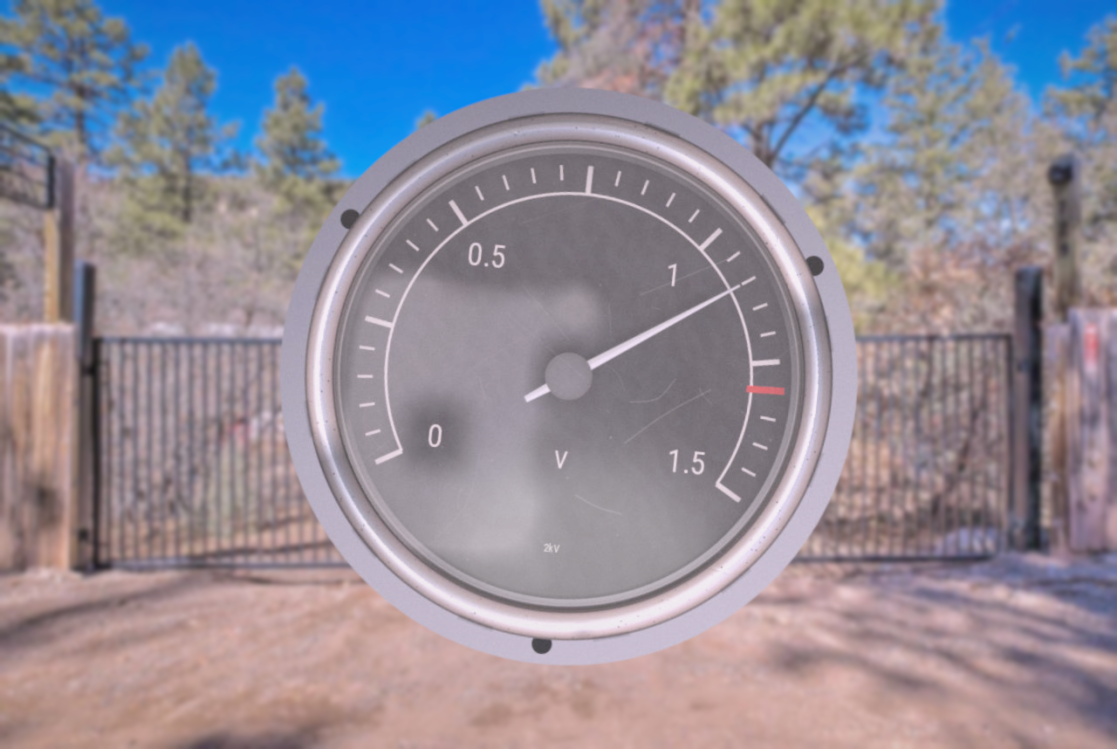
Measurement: 1.1 V
